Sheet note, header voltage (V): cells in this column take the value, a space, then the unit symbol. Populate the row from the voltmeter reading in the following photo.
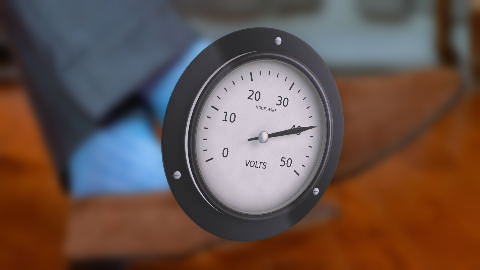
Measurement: 40 V
